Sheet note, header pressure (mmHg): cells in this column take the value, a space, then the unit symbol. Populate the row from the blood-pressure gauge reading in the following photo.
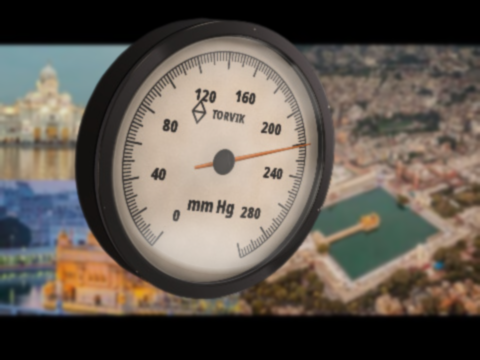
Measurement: 220 mmHg
